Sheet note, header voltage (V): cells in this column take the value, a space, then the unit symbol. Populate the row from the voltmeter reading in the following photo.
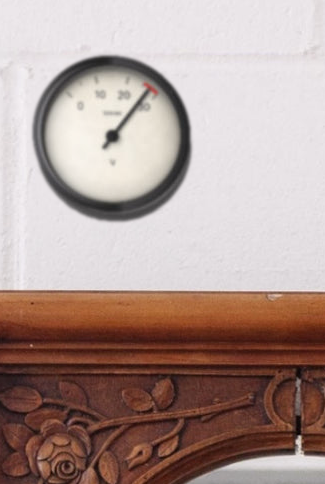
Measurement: 27.5 V
